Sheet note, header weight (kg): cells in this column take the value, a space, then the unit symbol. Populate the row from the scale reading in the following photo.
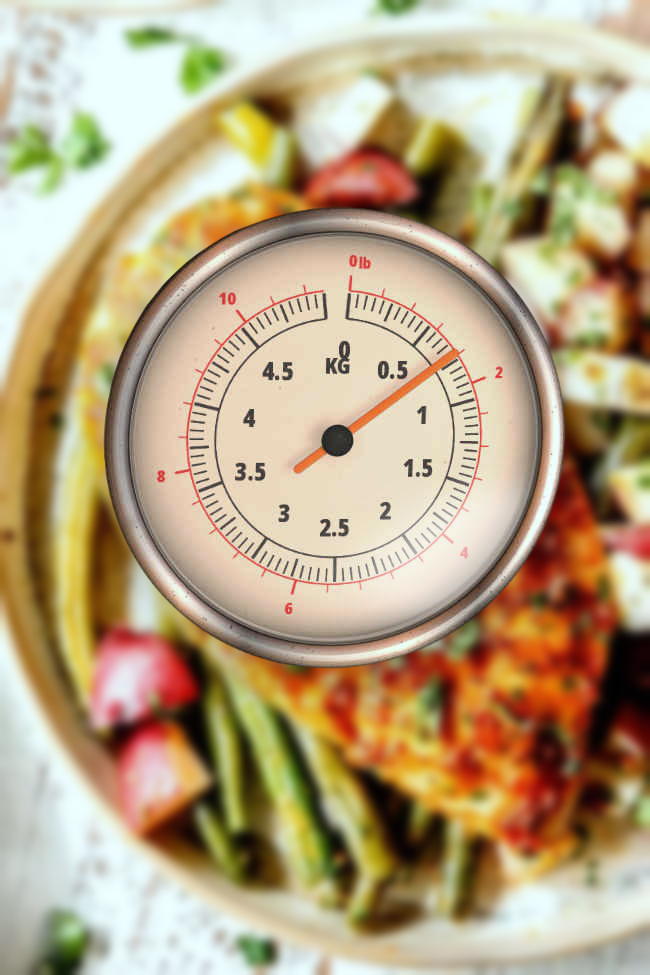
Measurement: 0.7 kg
